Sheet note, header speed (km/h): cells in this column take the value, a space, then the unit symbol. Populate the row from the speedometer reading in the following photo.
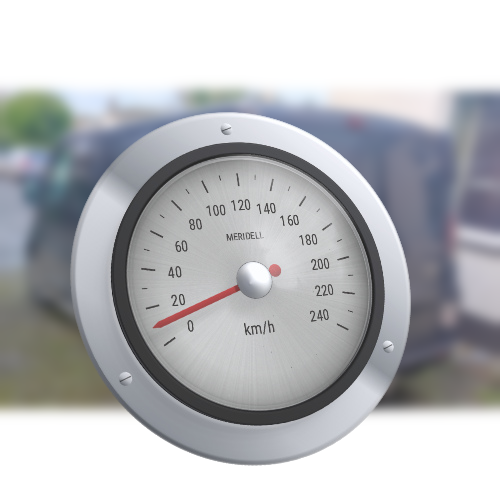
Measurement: 10 km/h
